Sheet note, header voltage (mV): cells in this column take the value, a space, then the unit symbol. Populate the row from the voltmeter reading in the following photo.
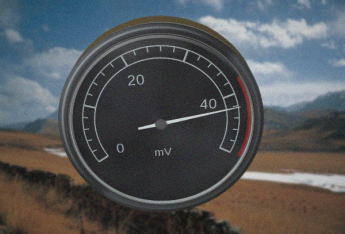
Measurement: 42 mV
